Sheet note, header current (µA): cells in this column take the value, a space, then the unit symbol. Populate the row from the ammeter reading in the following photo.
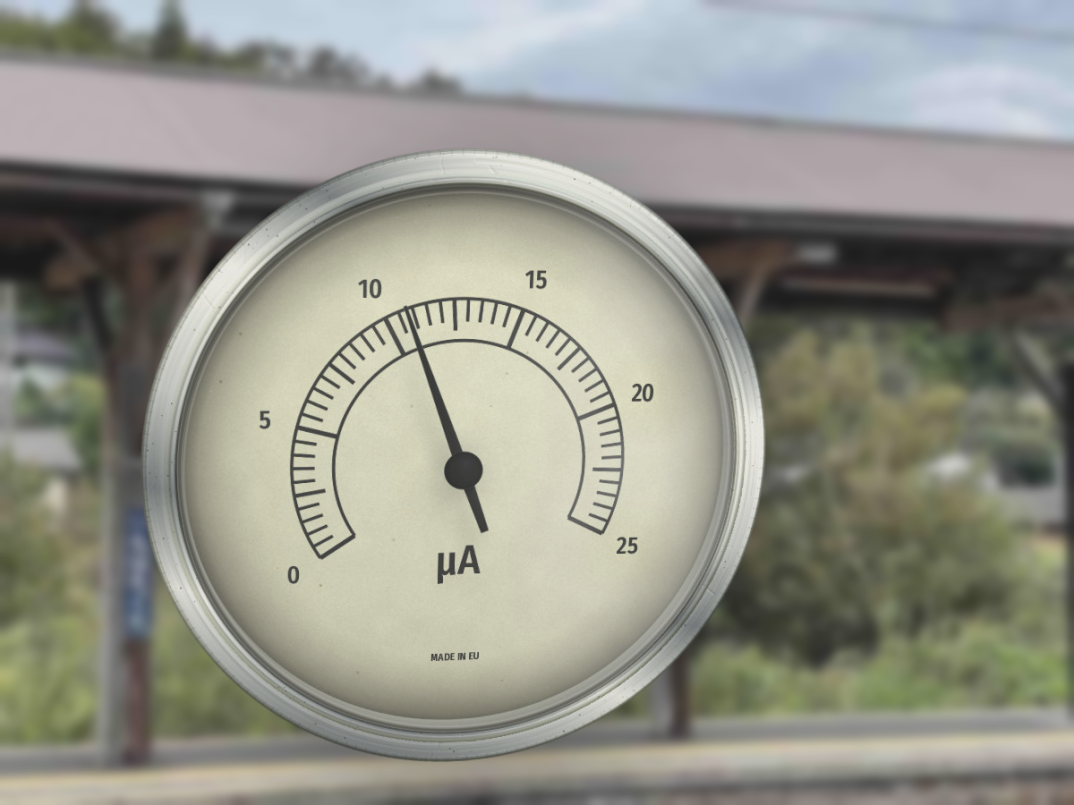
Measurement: 10.75 µA
